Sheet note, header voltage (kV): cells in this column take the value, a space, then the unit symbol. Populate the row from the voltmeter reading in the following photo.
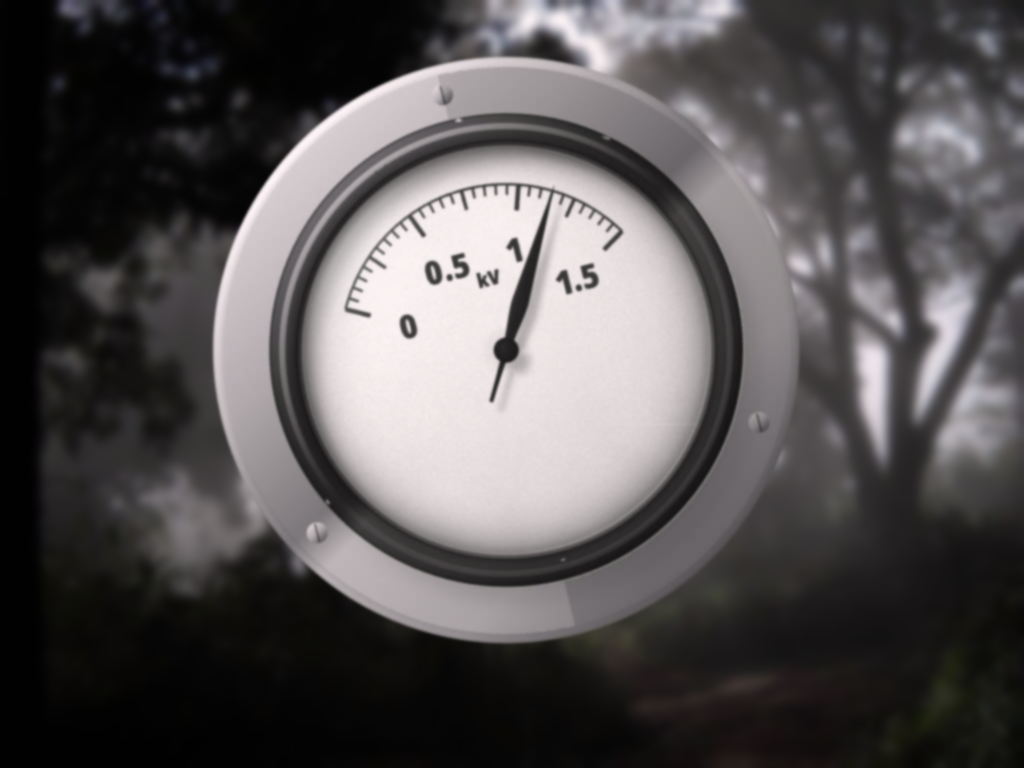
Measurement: 1.15 kV
